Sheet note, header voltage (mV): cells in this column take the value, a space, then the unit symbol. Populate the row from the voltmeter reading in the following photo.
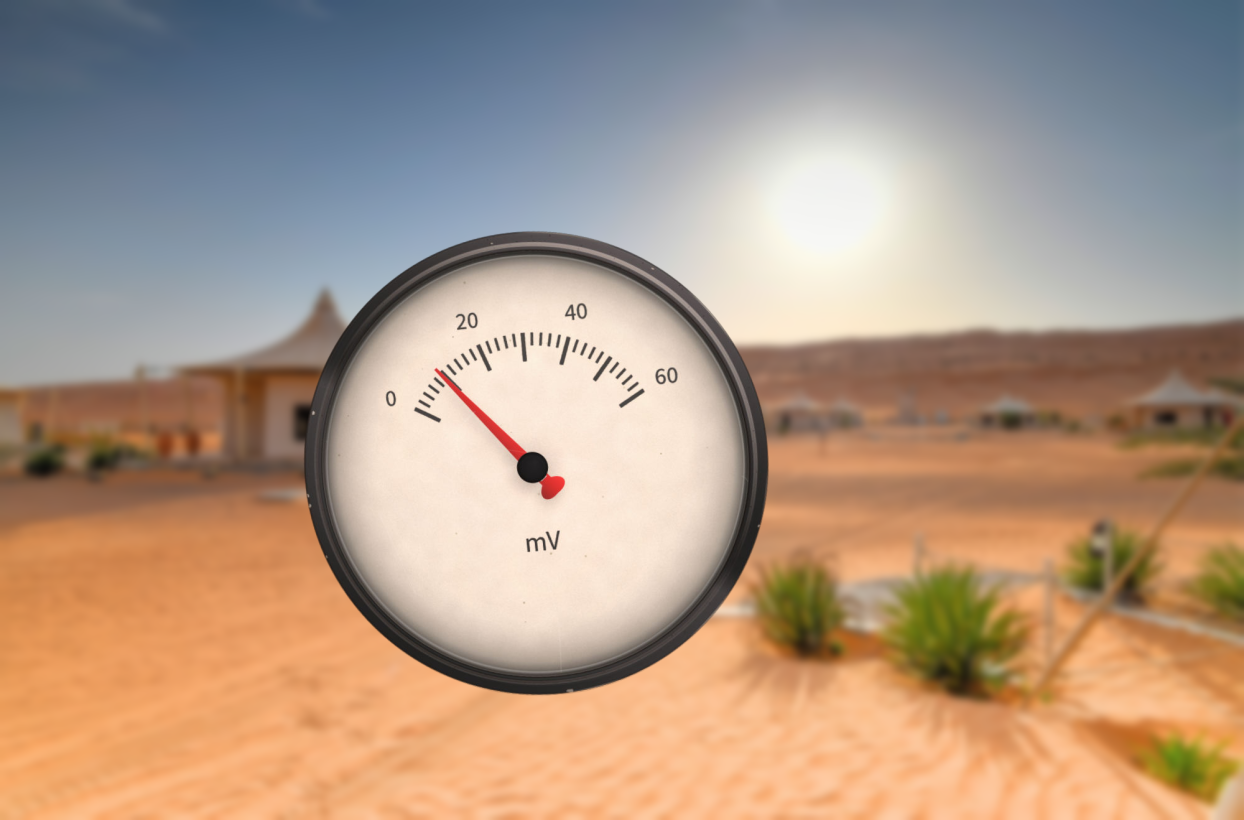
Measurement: 10 mV
